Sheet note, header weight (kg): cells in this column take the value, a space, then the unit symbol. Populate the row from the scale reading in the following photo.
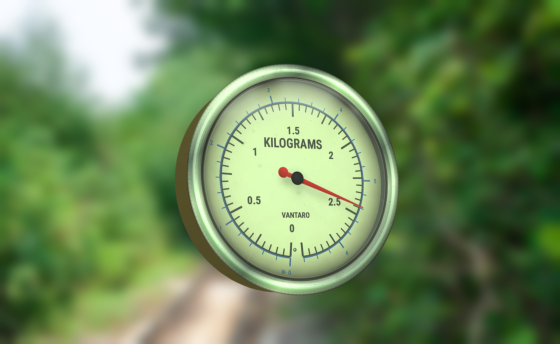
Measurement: 2.45 kg
